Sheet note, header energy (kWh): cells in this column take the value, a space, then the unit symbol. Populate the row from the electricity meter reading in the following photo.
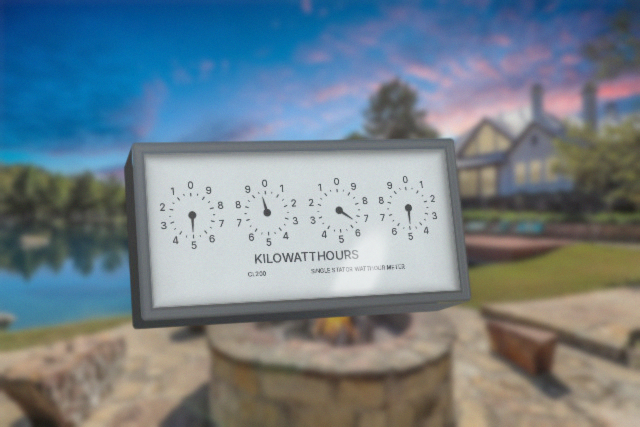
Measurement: 4965 kWh
